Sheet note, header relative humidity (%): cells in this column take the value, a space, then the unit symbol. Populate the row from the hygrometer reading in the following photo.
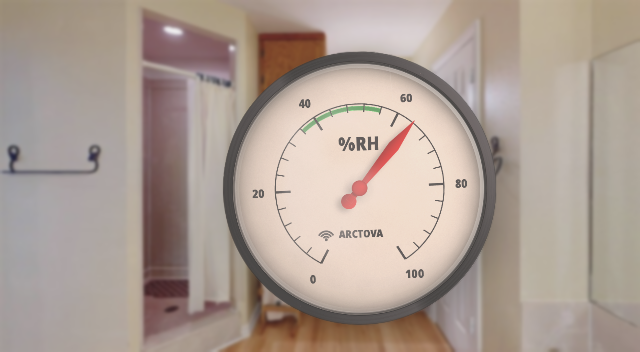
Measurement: 64 %
